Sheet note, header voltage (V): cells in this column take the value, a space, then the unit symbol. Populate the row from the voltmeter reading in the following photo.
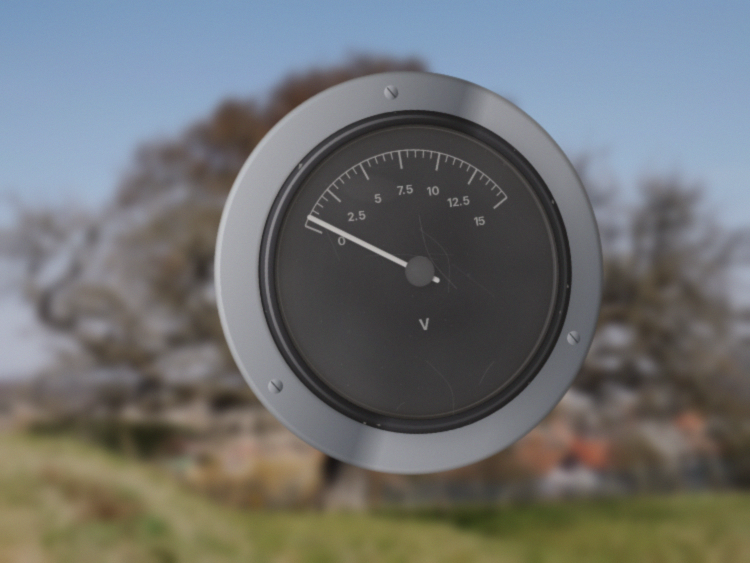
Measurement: 0.5 V
